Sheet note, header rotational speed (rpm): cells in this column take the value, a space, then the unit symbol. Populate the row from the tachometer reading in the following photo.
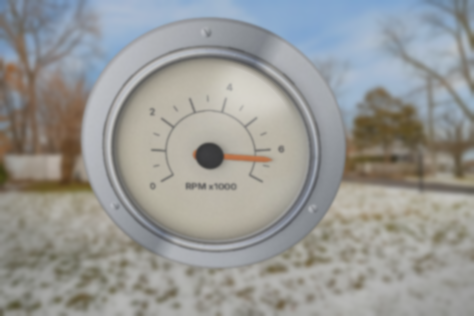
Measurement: 6250 rpm
